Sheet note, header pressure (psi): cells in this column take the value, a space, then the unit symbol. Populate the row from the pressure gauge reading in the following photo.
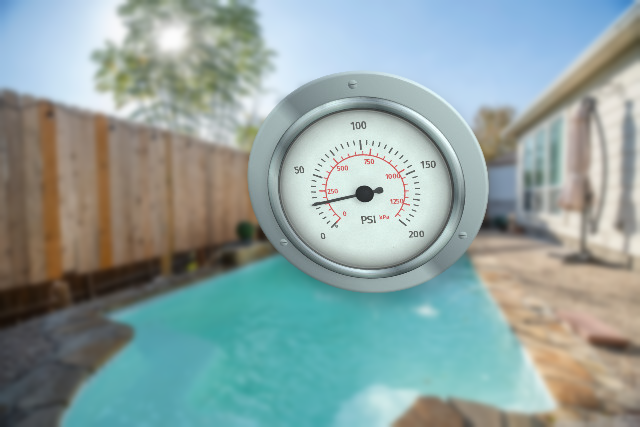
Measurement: 25 psi
